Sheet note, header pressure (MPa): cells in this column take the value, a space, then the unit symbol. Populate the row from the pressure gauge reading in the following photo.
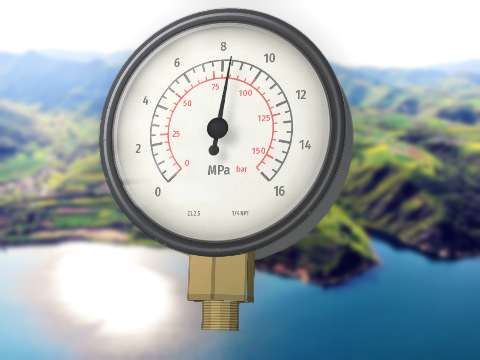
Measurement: 8.5 MPa
